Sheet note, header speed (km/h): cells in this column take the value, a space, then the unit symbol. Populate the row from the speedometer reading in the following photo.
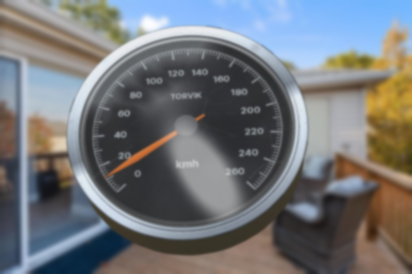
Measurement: 10 km/h
